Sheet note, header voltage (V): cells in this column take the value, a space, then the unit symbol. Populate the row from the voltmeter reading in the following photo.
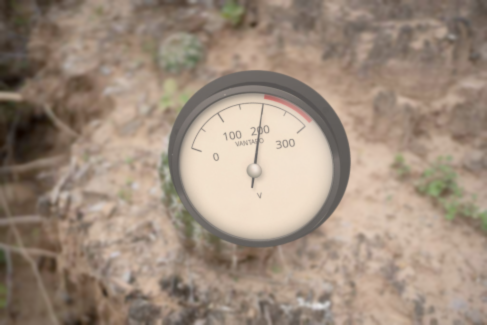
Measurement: 200 V
